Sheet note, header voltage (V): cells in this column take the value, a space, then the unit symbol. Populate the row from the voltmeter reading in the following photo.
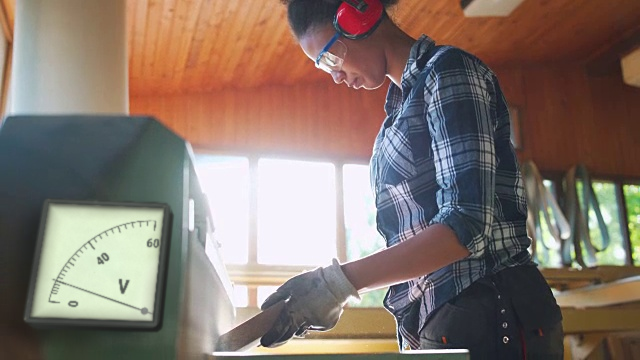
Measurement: 20 V
